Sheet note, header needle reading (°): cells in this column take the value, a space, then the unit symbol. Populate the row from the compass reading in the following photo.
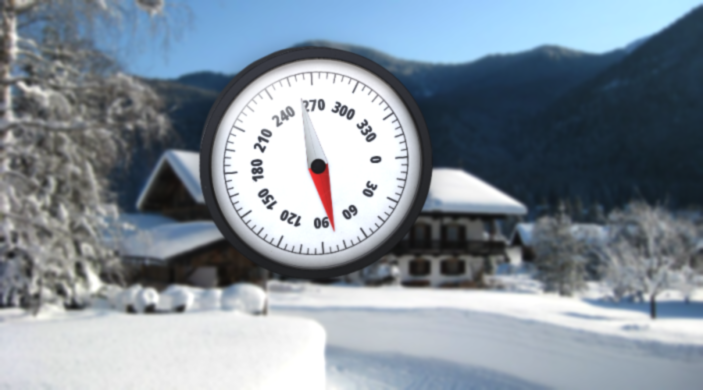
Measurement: 80 °
